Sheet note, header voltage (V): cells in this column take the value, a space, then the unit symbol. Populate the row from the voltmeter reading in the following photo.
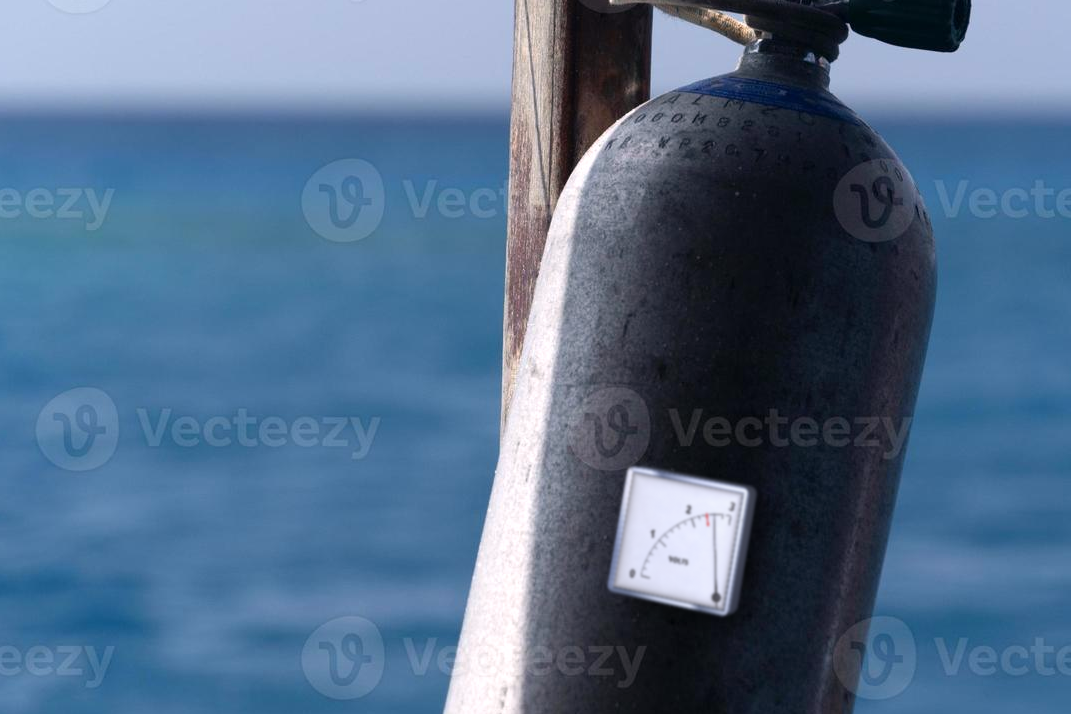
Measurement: 2.6 V
